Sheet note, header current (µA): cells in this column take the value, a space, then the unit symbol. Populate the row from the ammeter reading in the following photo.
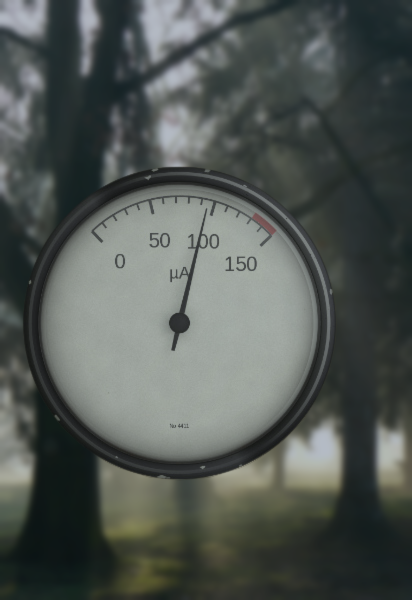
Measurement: 95 µA
